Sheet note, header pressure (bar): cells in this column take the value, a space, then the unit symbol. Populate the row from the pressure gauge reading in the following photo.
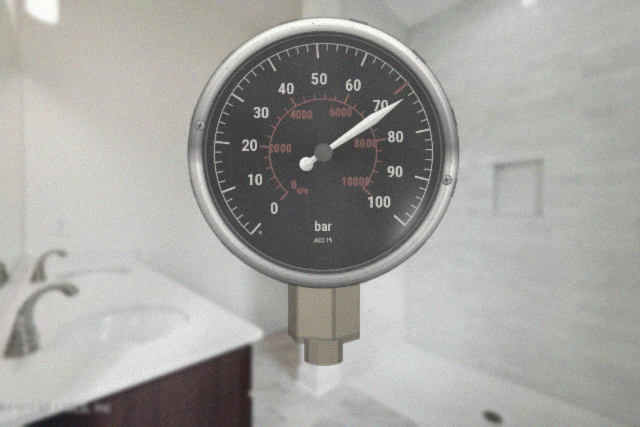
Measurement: 72 bar
